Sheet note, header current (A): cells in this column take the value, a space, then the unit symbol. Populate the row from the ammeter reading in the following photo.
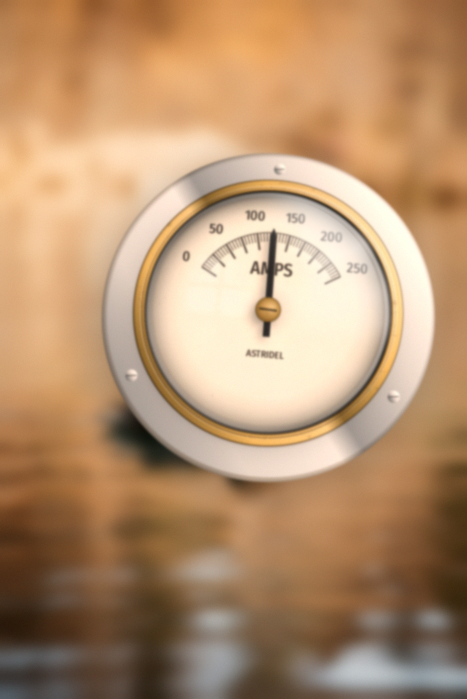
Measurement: 125 A
